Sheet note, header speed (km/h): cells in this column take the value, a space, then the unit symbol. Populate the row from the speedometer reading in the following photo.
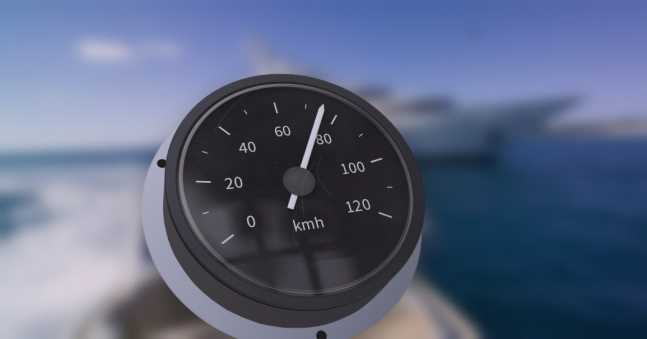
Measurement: 75 km/h
